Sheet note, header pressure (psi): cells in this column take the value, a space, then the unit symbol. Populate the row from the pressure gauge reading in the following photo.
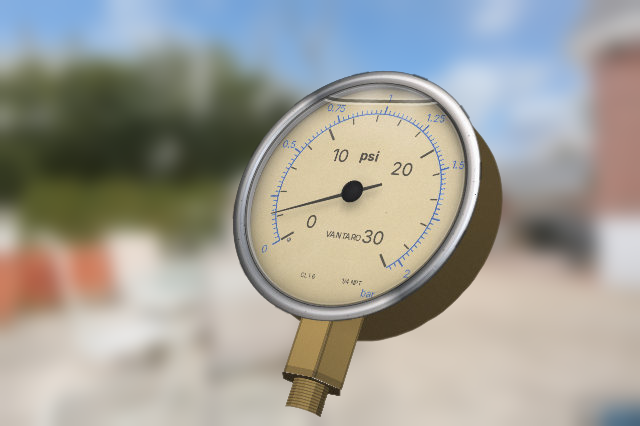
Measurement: 2 psi
